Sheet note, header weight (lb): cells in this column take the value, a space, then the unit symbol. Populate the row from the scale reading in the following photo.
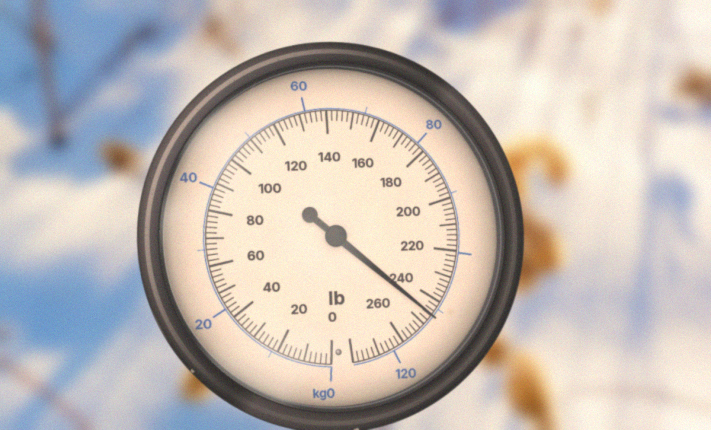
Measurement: 246 lb
